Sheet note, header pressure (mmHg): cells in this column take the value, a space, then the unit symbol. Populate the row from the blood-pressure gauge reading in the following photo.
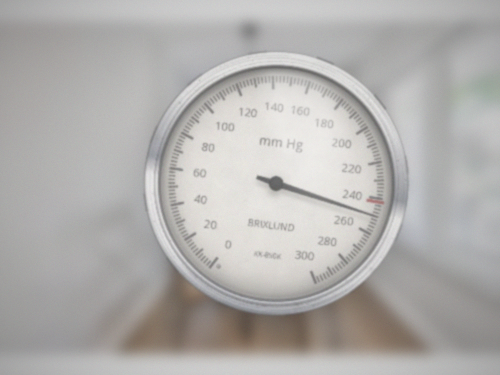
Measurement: 250 mmHg
